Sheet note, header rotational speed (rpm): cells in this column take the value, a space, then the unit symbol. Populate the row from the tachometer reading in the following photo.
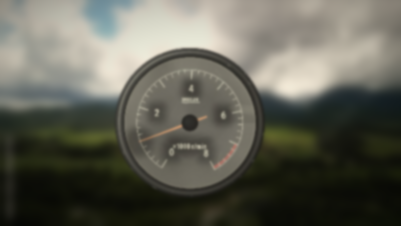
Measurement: 1000 rpm
